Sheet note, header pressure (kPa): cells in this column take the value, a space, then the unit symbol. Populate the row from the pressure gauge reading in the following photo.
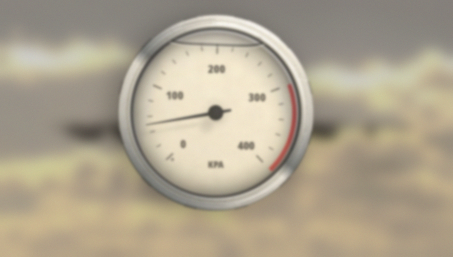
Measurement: 50 kPa
